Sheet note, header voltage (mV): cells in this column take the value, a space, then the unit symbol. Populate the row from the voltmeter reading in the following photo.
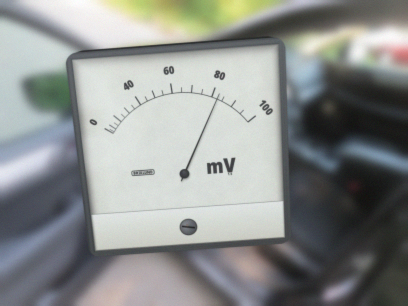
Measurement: 82.5 mV
